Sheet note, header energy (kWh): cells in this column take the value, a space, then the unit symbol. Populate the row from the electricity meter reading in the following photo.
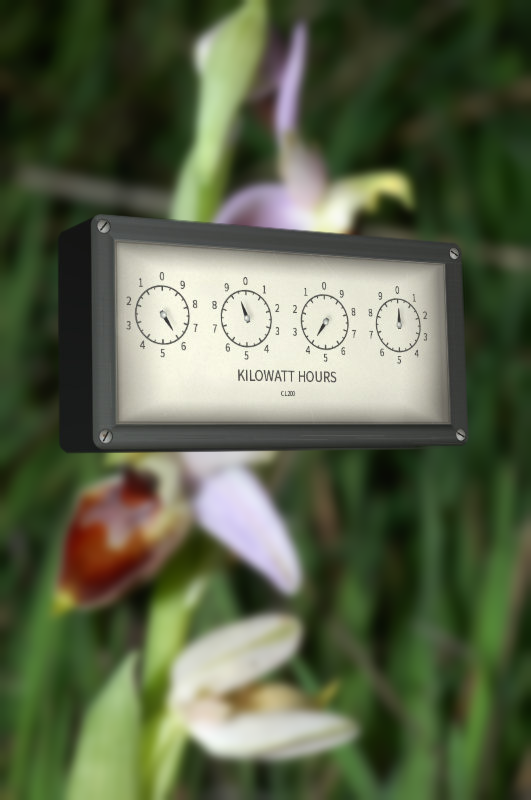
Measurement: 5940 kWh
